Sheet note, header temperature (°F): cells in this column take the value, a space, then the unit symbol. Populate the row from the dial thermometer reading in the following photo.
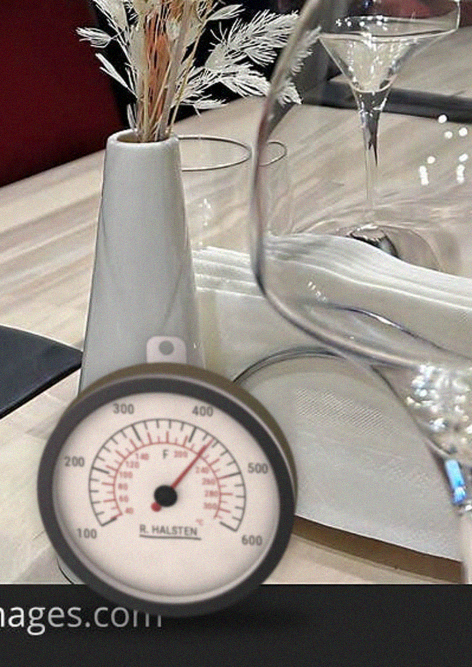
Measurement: 430 °F
